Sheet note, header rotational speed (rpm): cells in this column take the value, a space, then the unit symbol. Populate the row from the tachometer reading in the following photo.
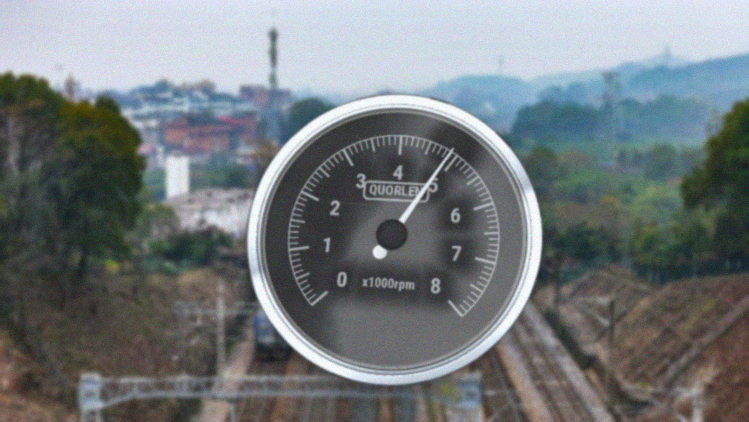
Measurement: 4900 rpm
